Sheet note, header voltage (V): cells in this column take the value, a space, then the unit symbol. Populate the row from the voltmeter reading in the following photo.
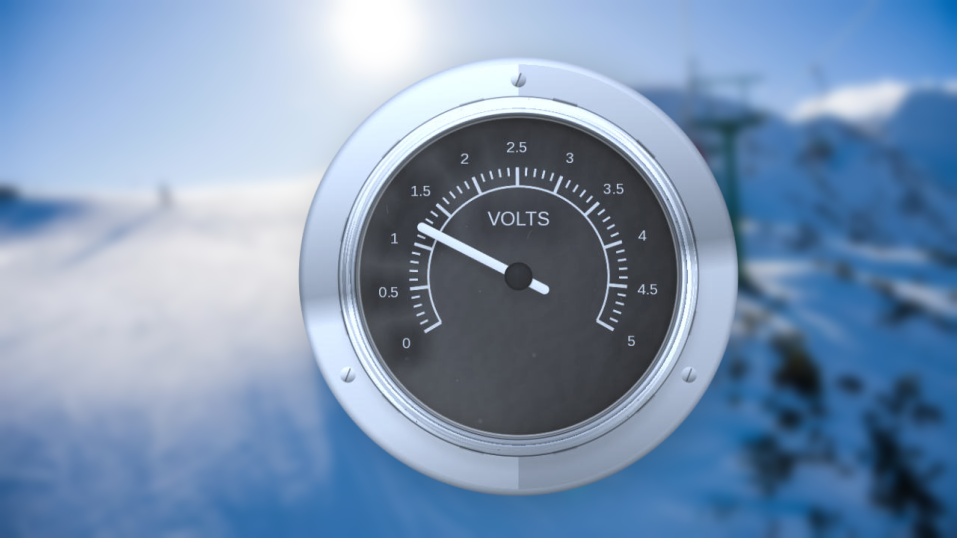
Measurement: 1.2 V
